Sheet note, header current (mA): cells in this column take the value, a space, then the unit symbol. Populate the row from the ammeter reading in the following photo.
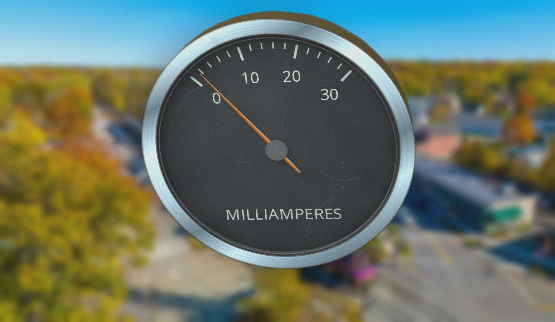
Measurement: 2 mA
